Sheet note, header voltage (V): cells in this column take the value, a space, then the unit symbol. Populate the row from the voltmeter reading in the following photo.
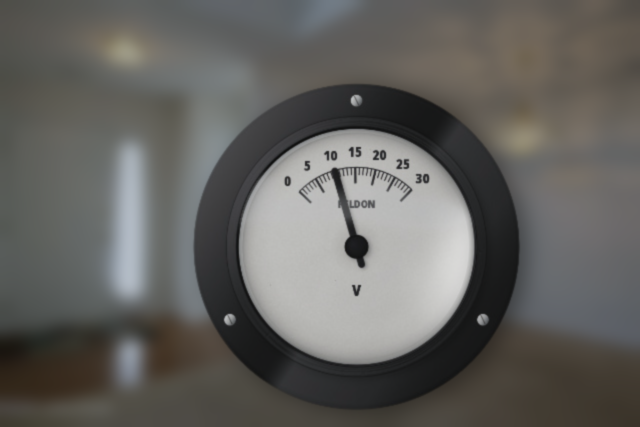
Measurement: 10 V
